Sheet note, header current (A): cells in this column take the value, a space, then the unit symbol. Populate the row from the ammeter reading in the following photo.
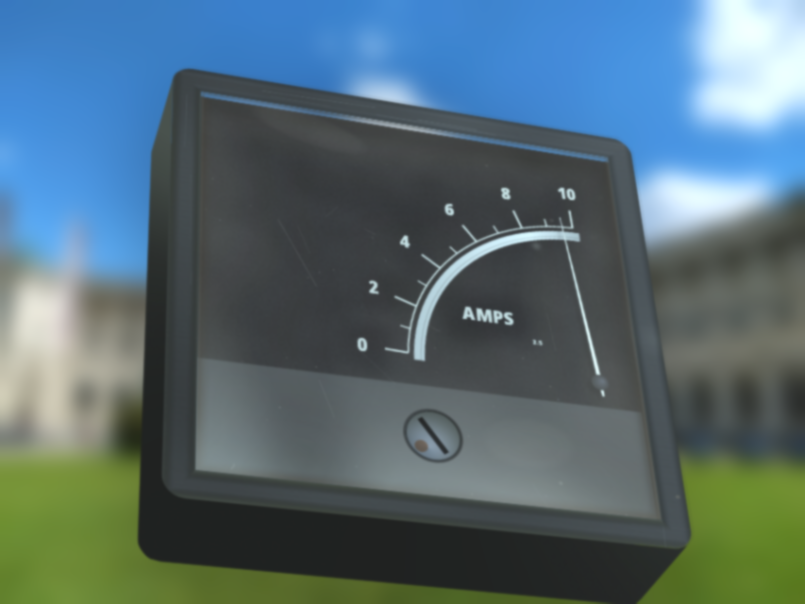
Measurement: 9.5 A
